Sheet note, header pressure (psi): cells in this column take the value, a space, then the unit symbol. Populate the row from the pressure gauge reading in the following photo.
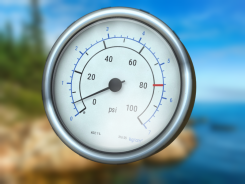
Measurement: 5 psi
